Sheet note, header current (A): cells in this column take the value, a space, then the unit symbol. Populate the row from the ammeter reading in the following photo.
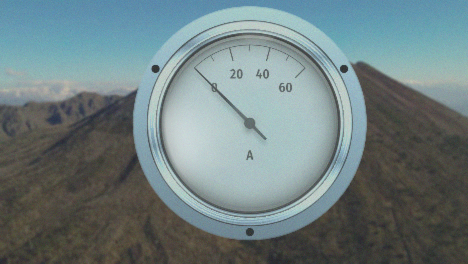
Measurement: 0 A
